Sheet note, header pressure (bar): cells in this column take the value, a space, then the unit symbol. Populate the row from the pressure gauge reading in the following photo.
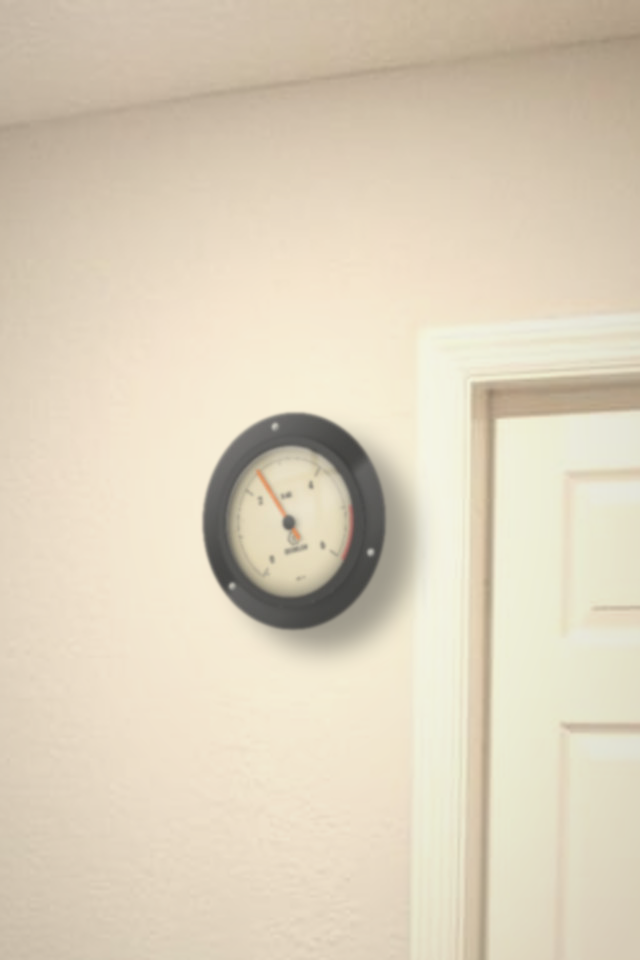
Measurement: 2.5 bar
